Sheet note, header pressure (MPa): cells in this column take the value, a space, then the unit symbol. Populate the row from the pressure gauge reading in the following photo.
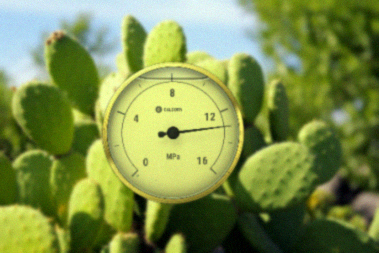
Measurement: 13 MPa
